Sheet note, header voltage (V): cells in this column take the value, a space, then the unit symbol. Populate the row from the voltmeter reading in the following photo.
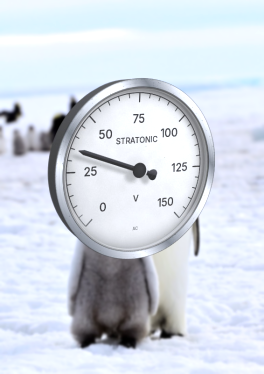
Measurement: 35 V
